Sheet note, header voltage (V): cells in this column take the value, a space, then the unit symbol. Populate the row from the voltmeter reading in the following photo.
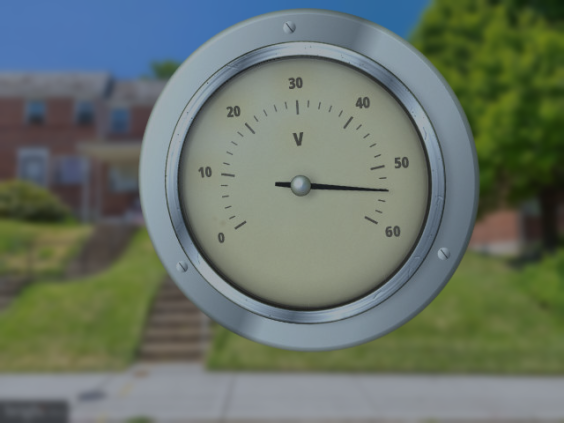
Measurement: 54 V
